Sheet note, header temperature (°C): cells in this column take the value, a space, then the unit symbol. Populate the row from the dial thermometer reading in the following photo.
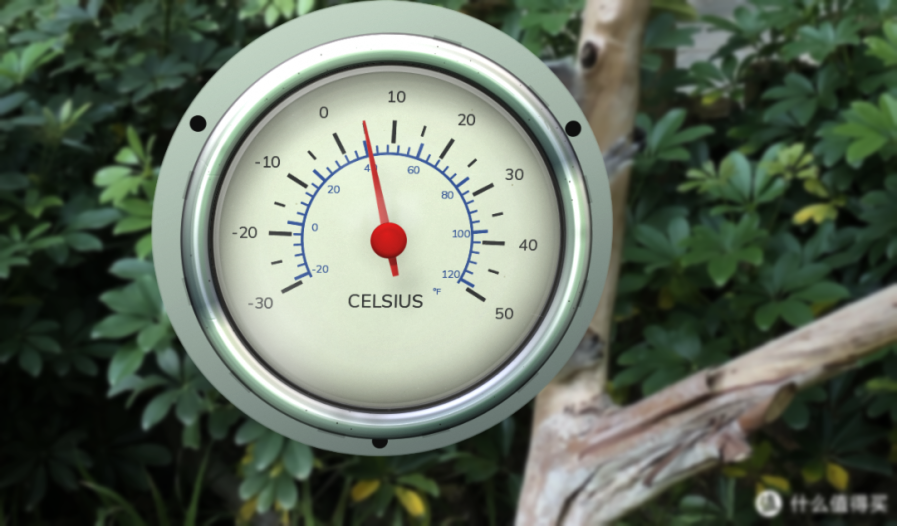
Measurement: 5 °C
